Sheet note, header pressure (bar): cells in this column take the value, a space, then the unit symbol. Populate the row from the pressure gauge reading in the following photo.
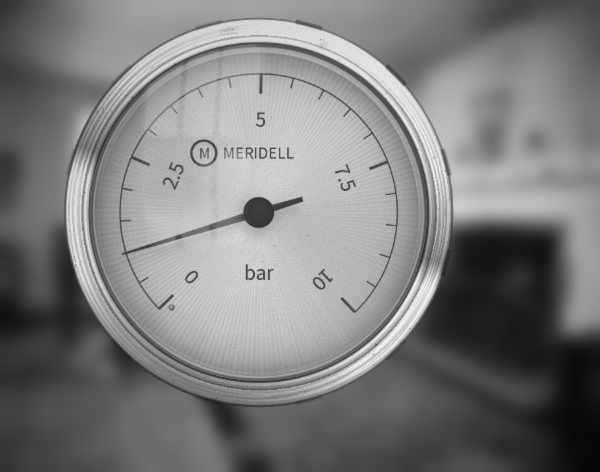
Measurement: 1 bar
